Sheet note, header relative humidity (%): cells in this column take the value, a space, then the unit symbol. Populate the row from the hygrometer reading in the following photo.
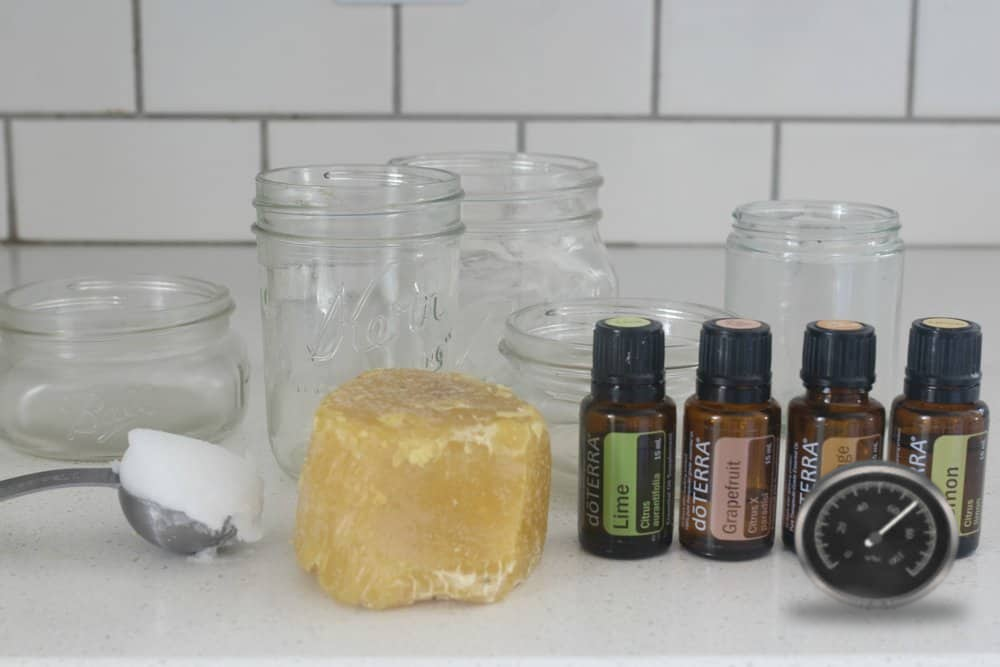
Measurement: 65 %
